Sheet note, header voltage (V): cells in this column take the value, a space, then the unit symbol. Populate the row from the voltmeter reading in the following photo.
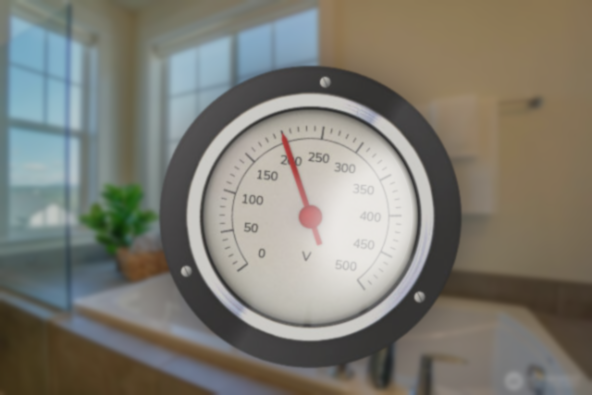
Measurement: 200 V
